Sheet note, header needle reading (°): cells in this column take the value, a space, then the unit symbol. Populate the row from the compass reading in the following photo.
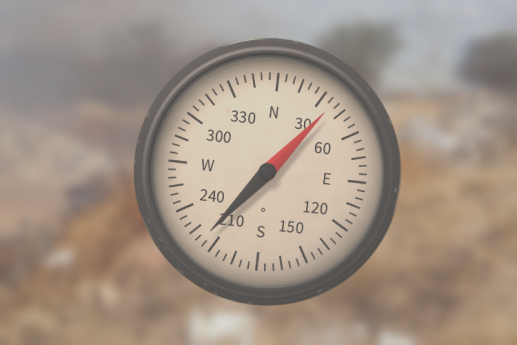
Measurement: 37.5 °
